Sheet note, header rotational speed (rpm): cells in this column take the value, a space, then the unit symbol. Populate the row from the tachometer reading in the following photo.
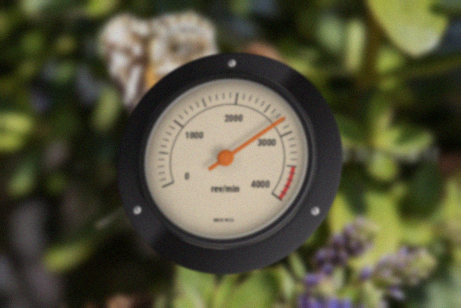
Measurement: 2800 rpm
